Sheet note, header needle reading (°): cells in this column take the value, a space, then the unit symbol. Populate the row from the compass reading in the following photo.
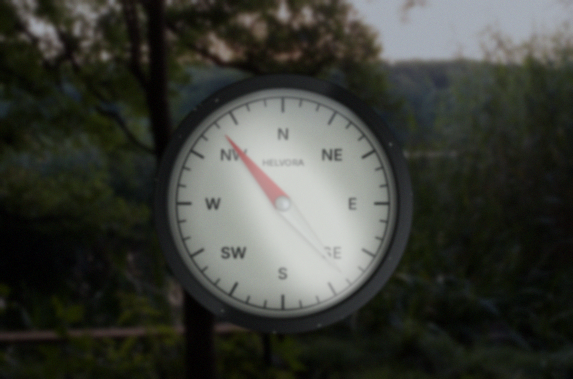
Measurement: 320 °
